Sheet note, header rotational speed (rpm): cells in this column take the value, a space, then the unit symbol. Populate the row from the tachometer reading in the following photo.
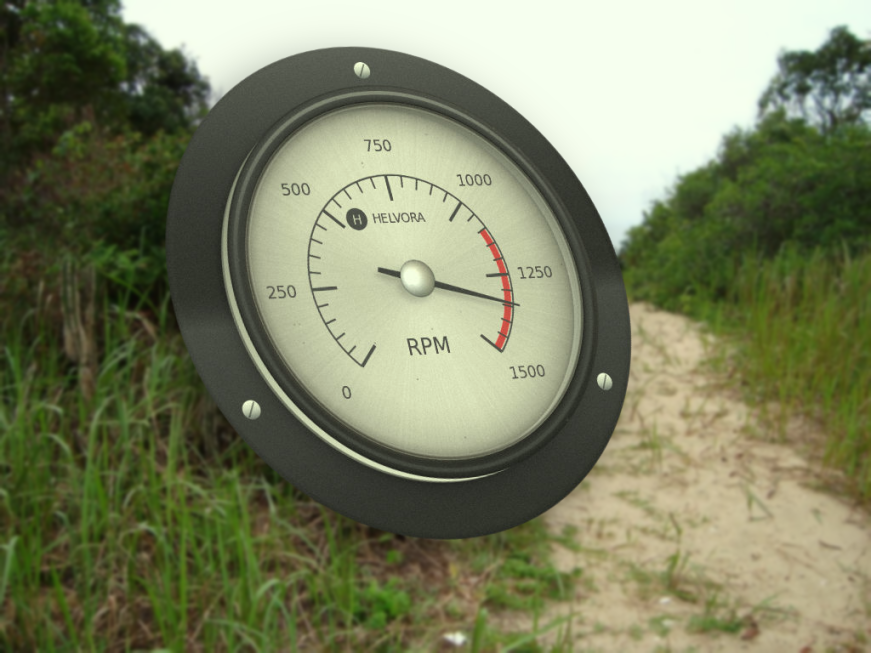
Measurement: 1350 rpm
